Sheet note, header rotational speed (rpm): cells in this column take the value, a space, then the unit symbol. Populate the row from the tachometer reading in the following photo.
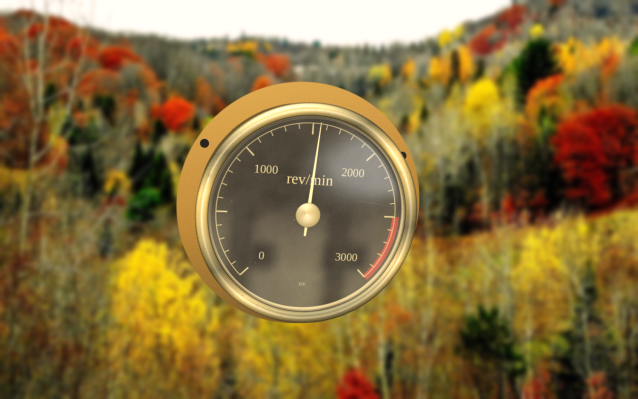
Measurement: 1550 rpm
